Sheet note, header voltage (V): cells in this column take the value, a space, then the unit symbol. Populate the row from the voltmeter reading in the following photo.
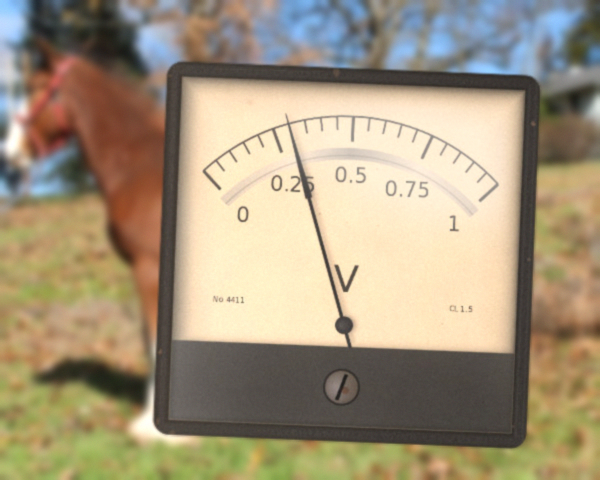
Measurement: 0.3 V
